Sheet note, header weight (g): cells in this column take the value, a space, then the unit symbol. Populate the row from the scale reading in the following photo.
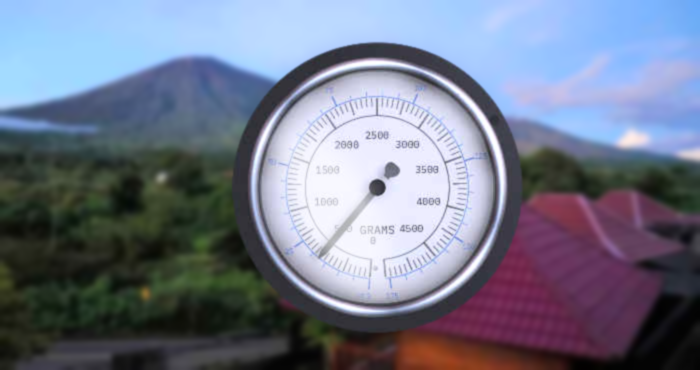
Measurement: 500 g
